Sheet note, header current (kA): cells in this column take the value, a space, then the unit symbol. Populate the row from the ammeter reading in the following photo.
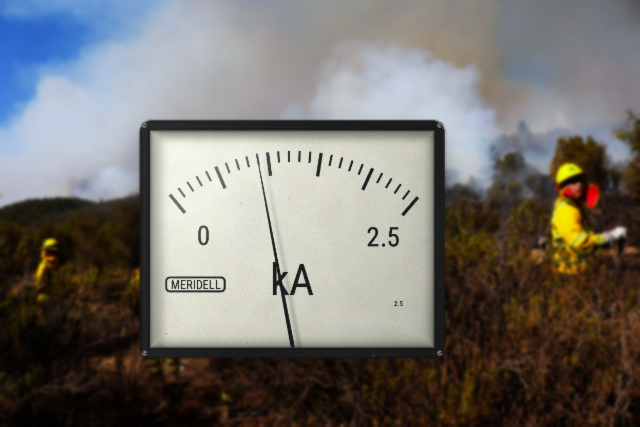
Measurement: 0.9 kA
